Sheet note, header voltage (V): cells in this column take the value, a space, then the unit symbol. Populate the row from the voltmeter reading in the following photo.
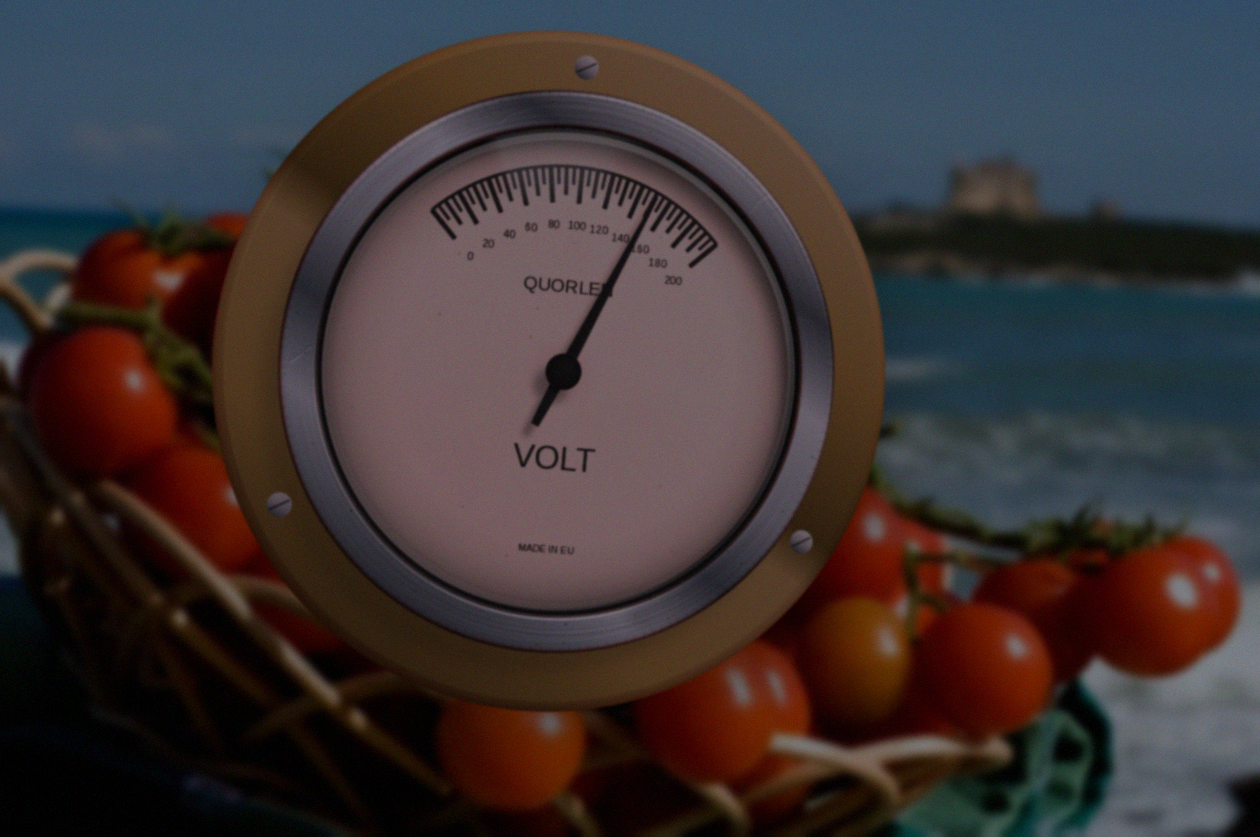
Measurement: 150 V
